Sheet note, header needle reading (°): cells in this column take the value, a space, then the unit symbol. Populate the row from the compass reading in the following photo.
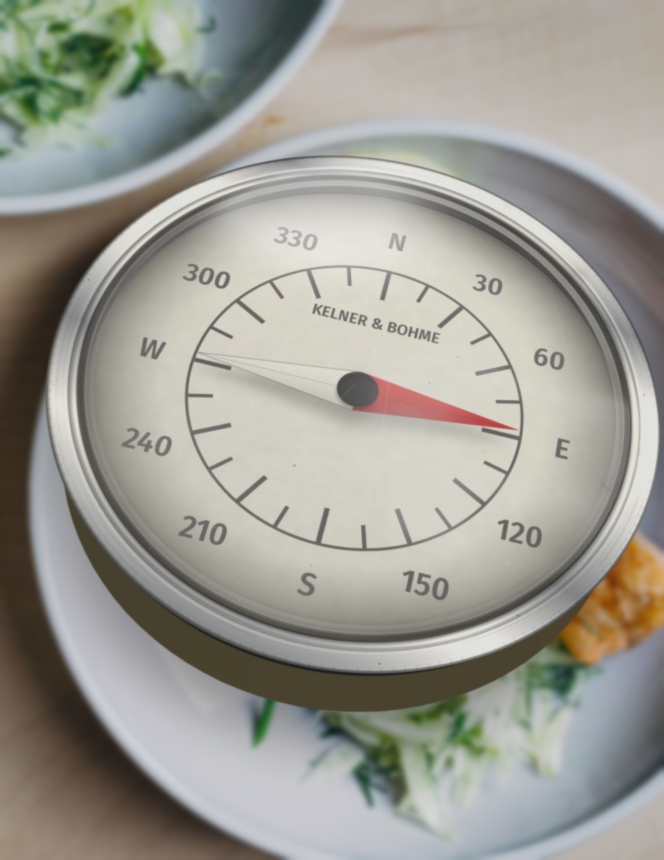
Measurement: 90 °
